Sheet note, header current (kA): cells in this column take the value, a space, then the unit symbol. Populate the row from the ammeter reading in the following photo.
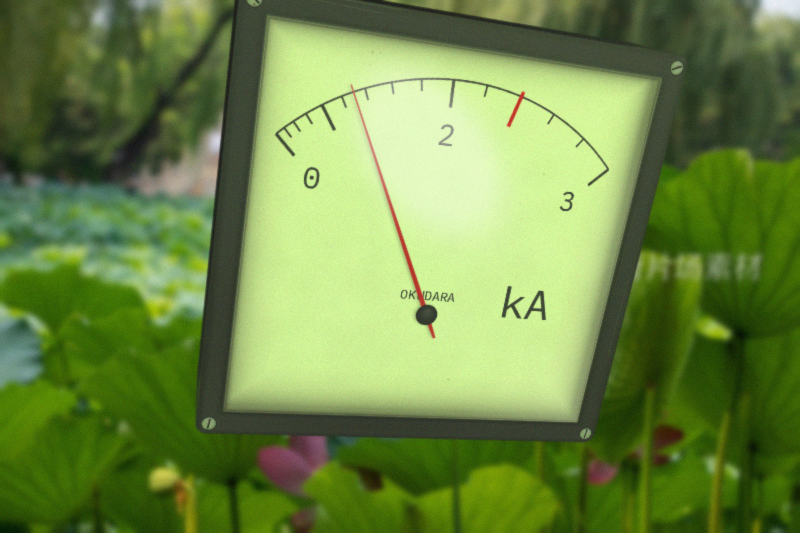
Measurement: 1.3 kA
